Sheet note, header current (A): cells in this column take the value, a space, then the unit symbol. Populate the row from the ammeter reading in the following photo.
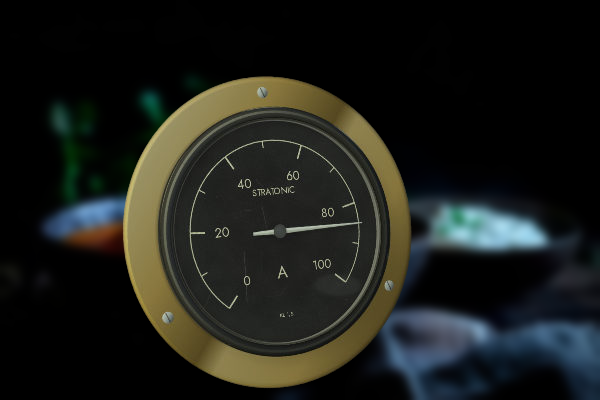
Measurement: 85 A
